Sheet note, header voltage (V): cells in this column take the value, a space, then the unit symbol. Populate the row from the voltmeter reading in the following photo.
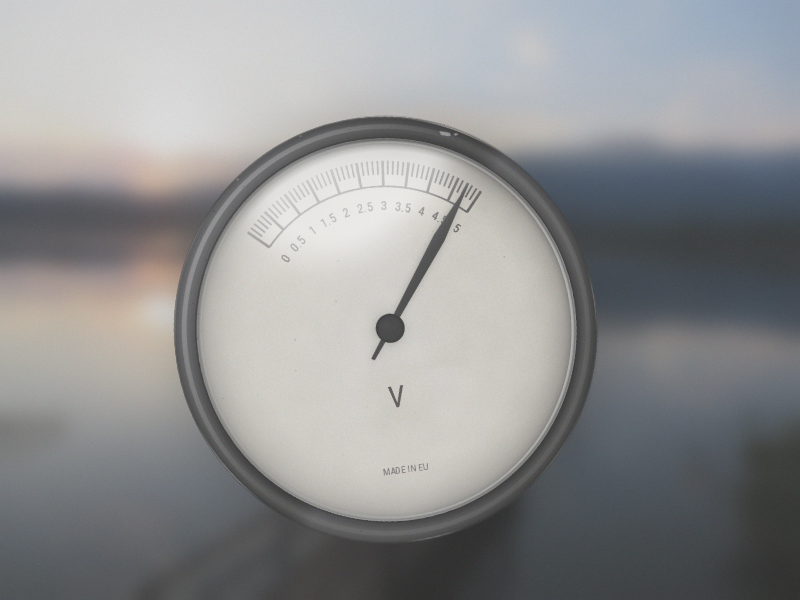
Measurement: 4.7 V
